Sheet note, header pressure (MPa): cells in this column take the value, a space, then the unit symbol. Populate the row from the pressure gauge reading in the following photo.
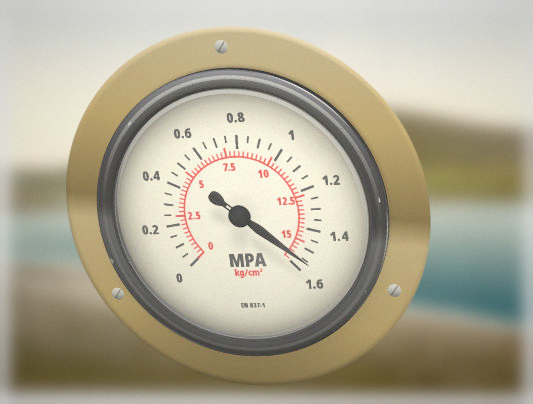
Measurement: 1.55 MPa
